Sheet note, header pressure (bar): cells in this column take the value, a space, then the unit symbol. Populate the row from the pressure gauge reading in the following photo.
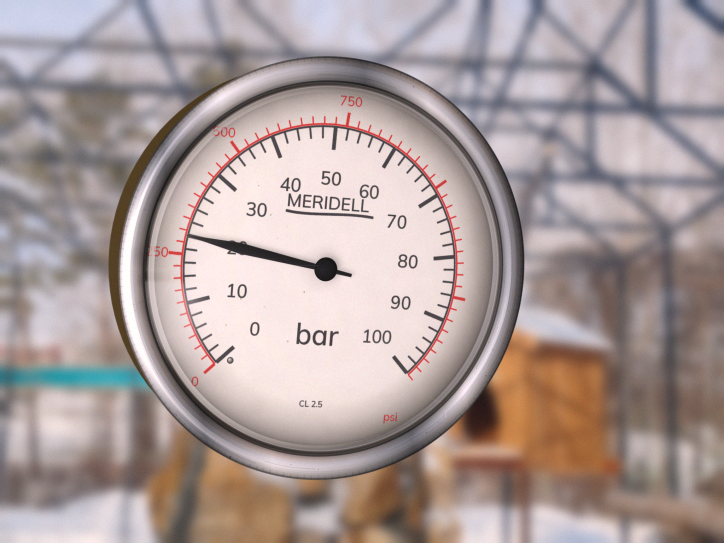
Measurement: 20 bar
